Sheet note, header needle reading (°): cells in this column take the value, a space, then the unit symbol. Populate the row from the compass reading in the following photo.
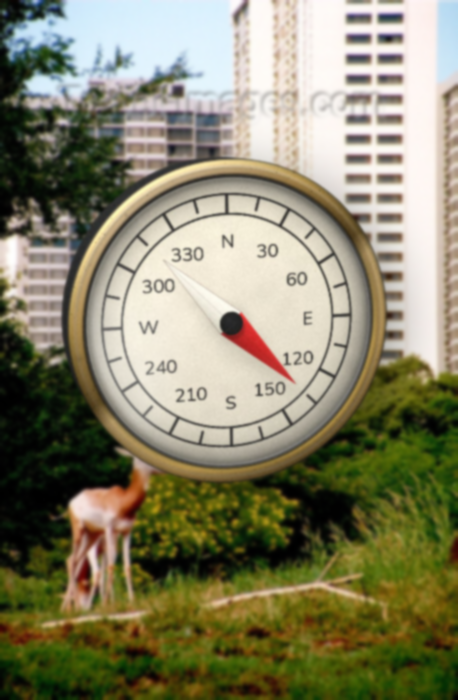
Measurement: 135 °
